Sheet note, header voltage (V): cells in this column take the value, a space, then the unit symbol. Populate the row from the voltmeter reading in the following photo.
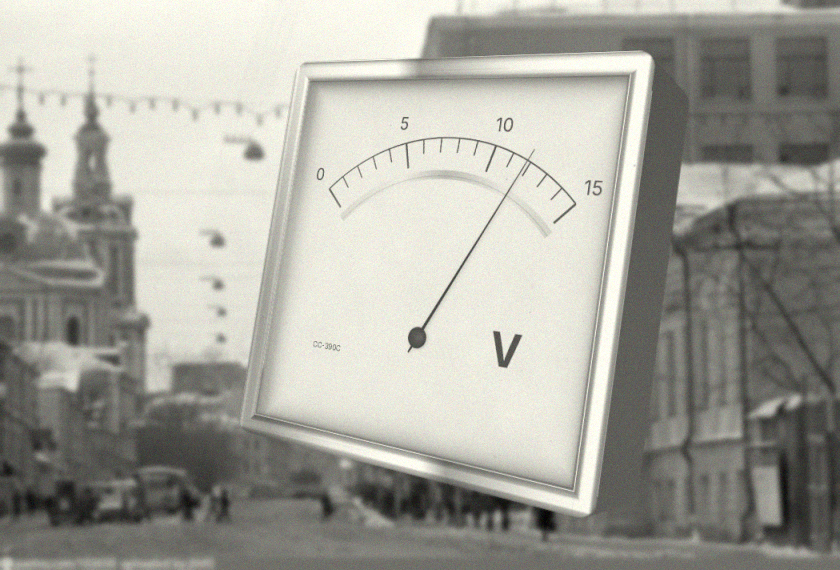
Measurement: 12 V
